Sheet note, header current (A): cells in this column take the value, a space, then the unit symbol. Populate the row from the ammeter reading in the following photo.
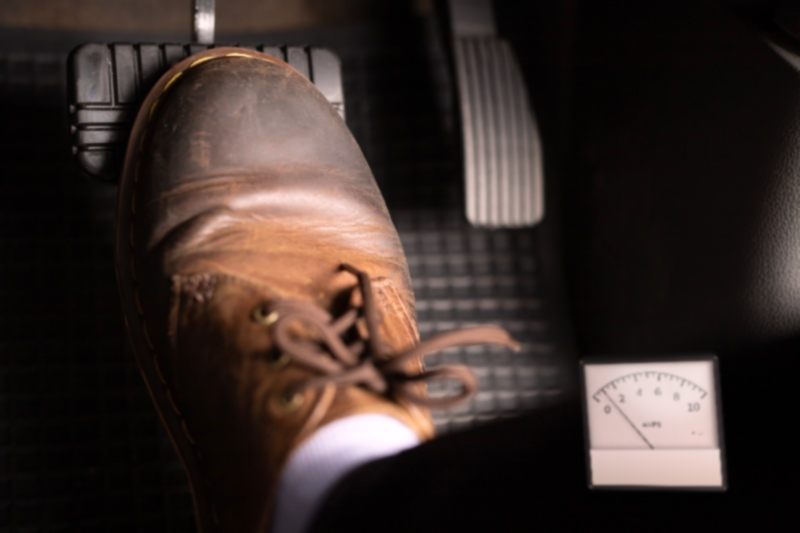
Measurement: 1 A
